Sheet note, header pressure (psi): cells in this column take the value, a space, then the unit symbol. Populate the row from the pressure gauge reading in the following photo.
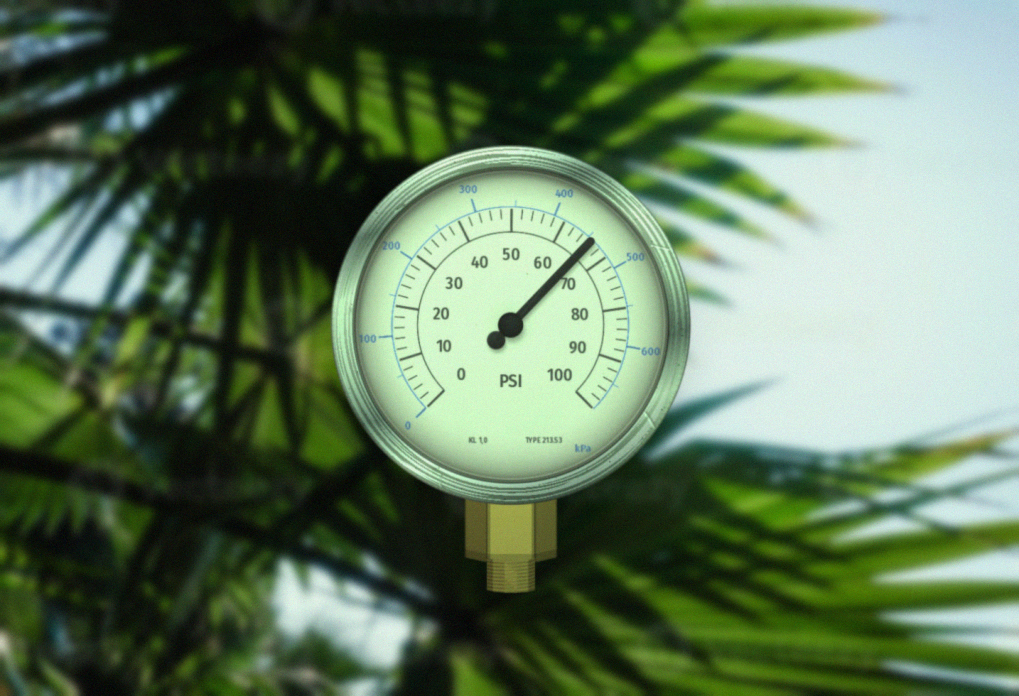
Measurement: 66 psi
